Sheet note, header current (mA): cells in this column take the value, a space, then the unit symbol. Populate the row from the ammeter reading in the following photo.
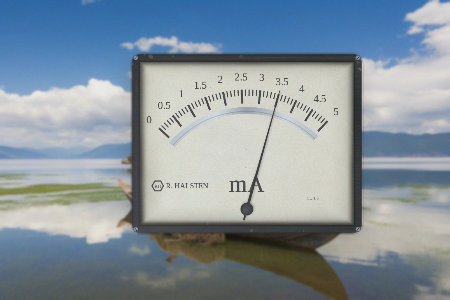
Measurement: 3.5 mA
